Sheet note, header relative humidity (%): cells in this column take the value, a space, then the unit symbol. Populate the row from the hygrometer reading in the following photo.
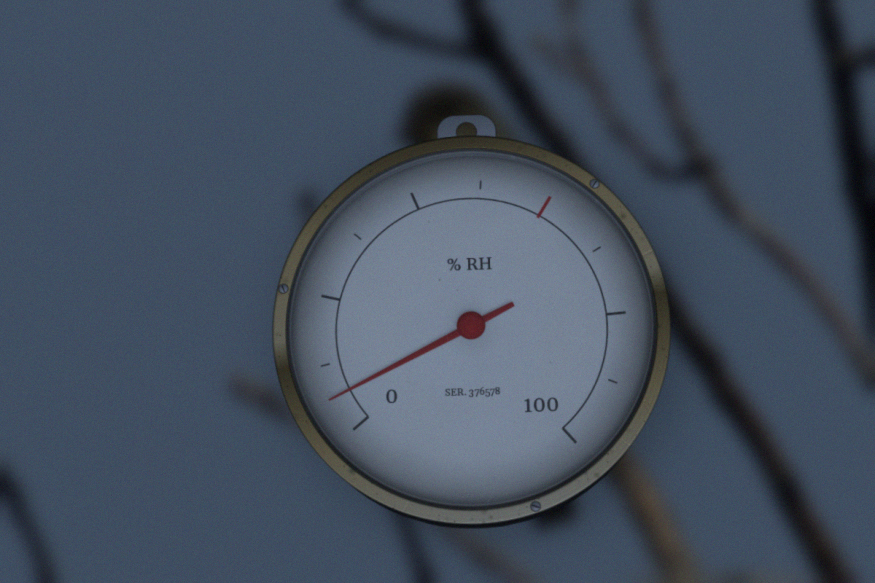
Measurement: 5 %
